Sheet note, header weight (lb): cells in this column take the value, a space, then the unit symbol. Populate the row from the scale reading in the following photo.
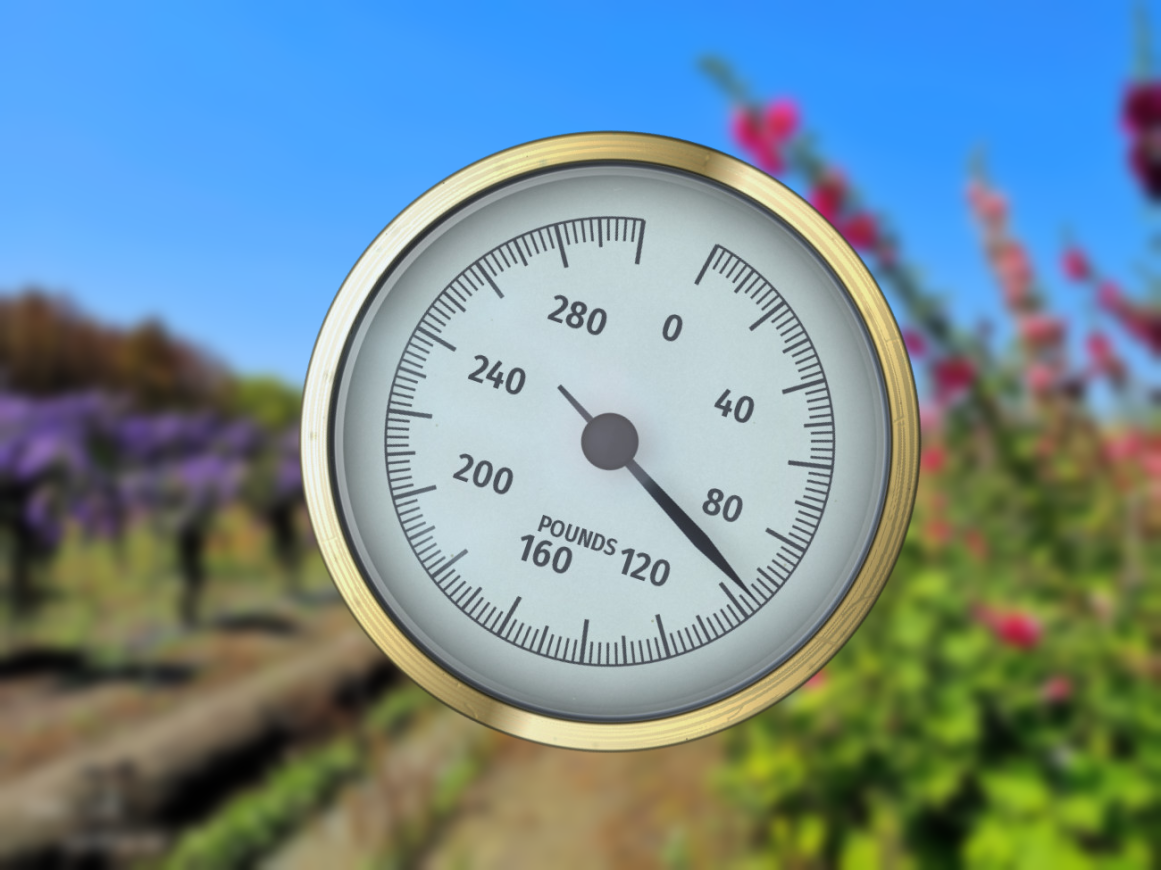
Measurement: 96 lb
